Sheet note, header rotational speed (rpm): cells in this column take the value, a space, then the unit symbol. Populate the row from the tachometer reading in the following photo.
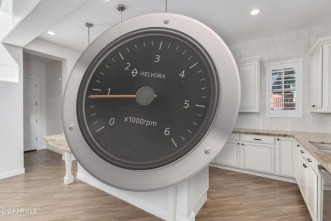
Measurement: 800 rpm
